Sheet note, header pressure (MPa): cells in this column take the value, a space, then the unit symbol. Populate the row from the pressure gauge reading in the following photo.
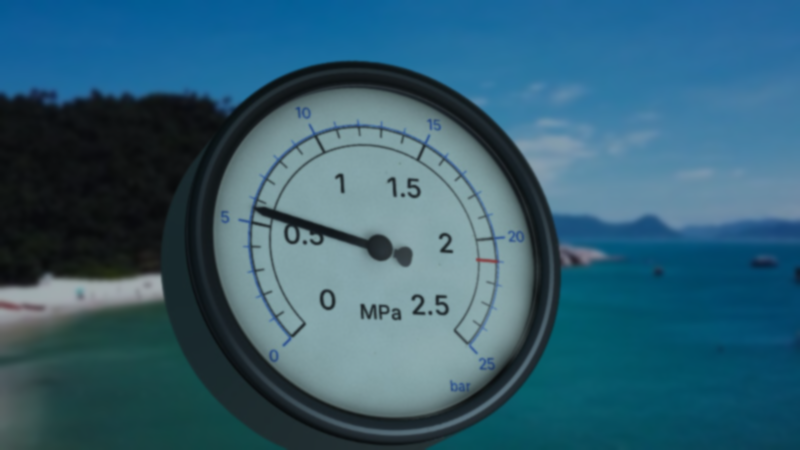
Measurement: 0.55 MPa
